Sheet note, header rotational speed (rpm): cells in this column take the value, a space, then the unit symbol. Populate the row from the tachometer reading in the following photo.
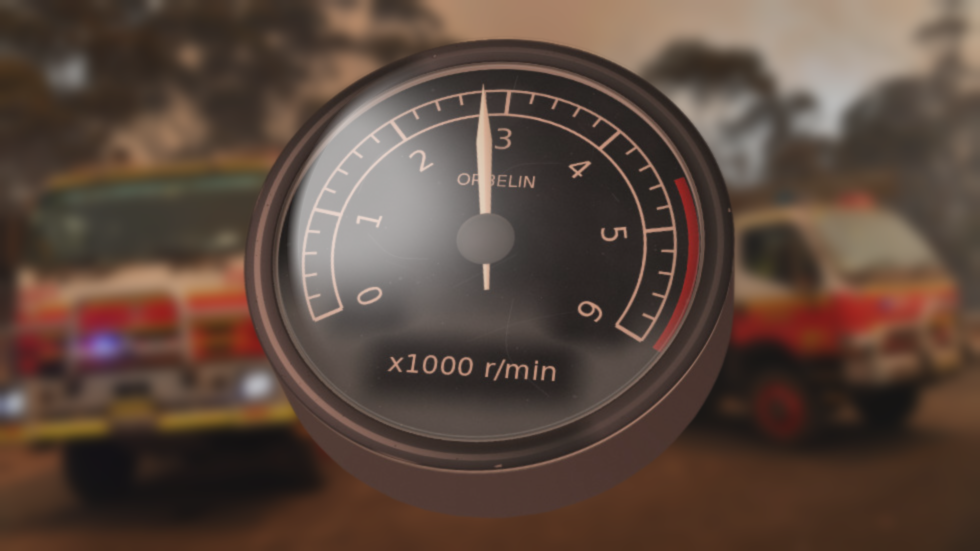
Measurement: 2800 rpm
